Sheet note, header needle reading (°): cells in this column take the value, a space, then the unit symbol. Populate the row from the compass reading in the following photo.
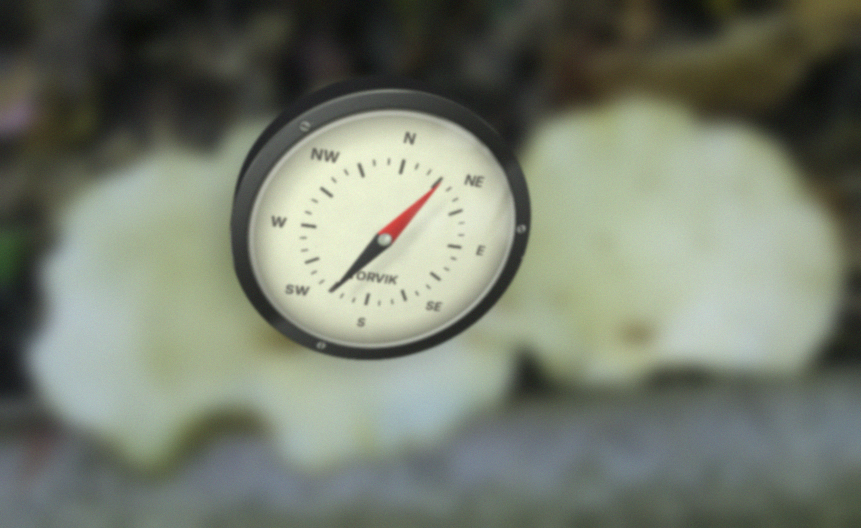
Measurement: 30 °
